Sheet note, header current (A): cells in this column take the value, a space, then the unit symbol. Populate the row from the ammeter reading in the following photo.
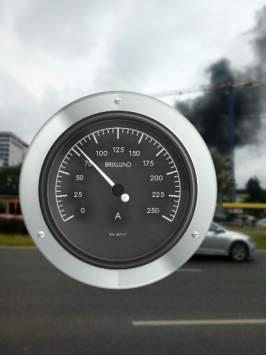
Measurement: 80 A
